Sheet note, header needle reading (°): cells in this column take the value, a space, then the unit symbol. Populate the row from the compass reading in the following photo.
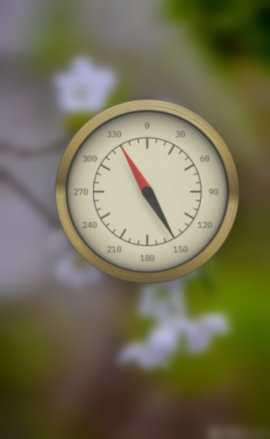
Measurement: 330 °
